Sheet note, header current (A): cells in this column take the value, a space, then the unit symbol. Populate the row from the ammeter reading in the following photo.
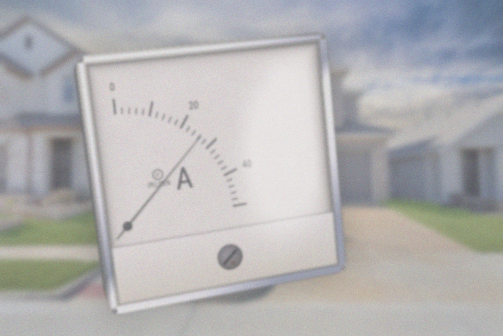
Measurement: 26 A
